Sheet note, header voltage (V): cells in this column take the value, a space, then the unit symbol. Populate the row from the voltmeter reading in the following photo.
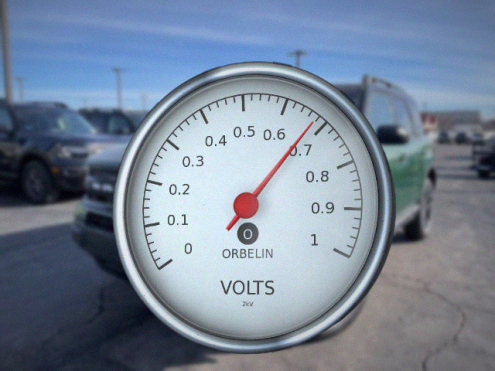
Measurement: 0.68 V
